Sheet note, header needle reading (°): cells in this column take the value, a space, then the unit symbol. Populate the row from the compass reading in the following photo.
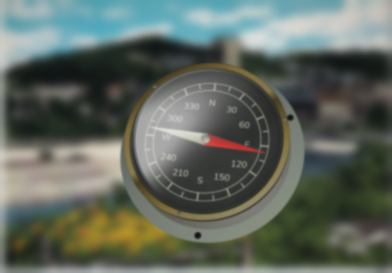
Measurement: 97.5 °
